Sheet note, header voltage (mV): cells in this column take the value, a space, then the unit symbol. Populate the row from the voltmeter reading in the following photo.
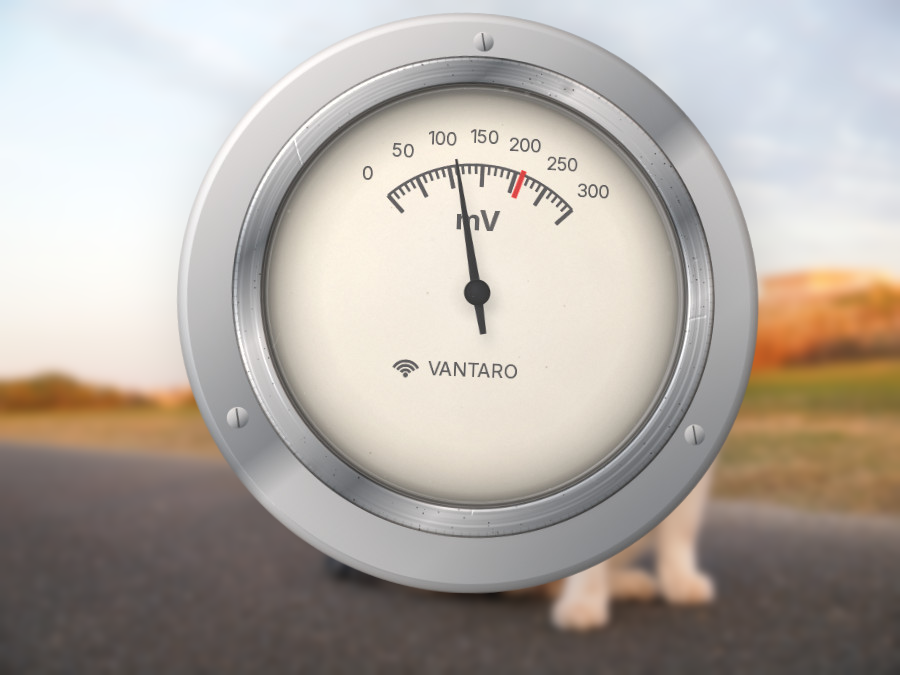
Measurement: 110 mV
